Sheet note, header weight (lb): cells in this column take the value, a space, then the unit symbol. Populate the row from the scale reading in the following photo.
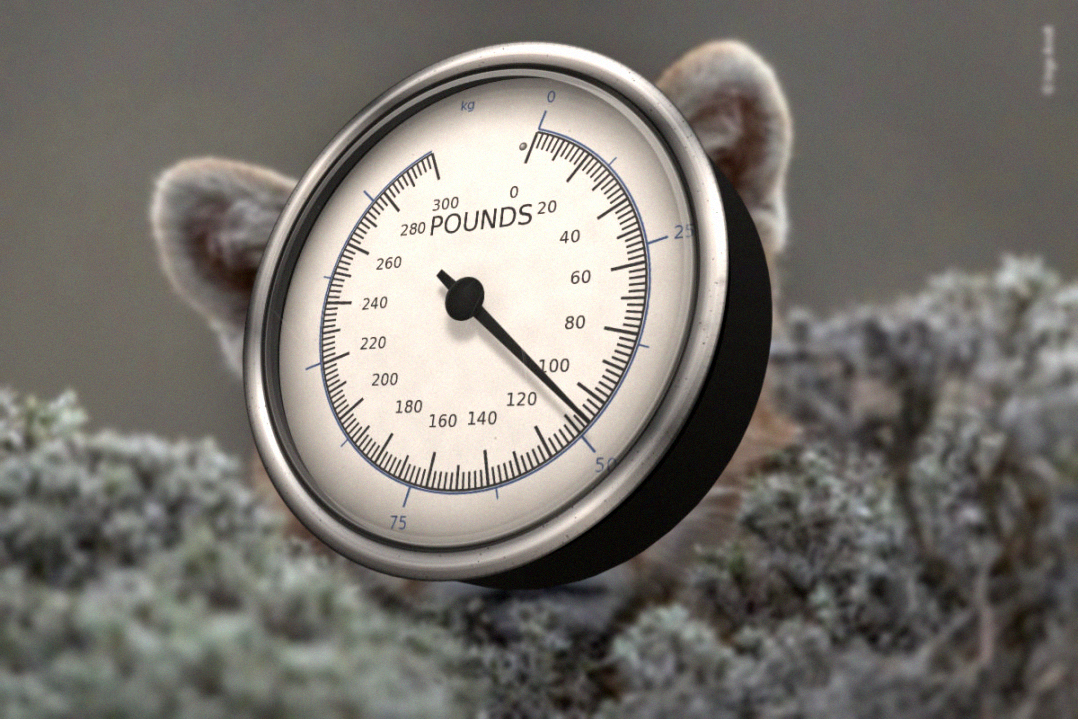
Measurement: 106 lb
